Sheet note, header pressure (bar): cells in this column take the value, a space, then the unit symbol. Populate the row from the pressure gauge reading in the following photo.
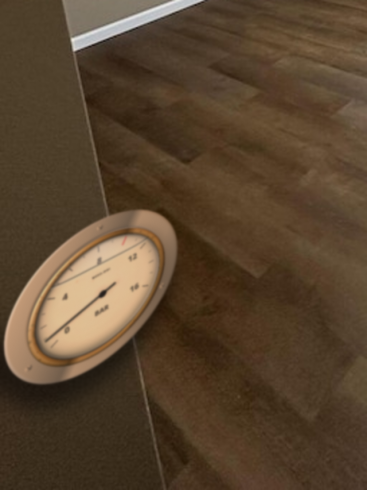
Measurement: 1 bar
